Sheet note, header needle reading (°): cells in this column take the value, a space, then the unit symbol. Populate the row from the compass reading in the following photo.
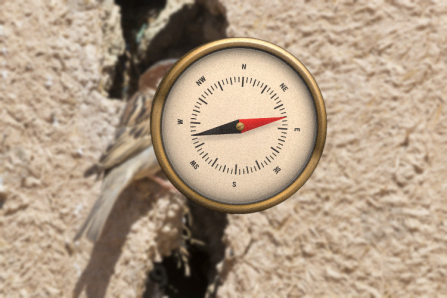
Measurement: 75 °
